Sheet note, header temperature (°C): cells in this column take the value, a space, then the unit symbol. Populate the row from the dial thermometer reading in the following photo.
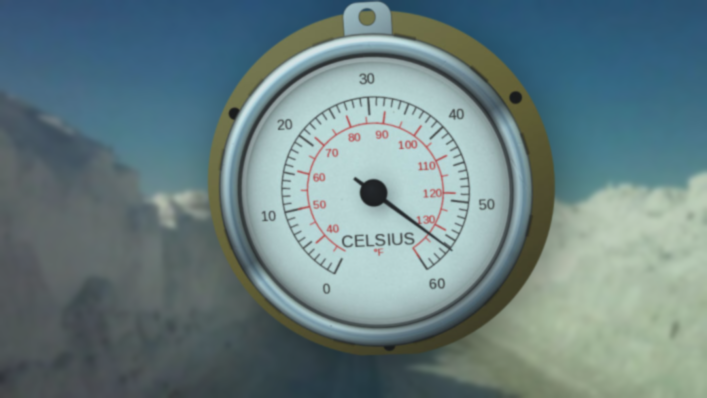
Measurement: 56 °C
